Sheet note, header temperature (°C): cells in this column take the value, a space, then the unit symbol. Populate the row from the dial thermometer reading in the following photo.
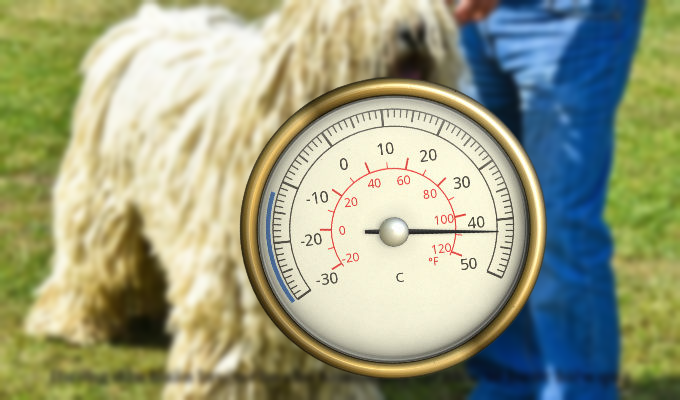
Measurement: 42 °C
